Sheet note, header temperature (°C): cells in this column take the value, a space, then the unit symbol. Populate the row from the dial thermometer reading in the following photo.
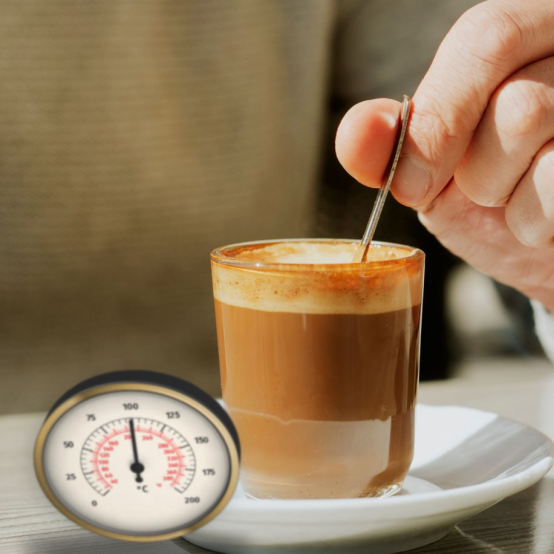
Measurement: 100 °C
